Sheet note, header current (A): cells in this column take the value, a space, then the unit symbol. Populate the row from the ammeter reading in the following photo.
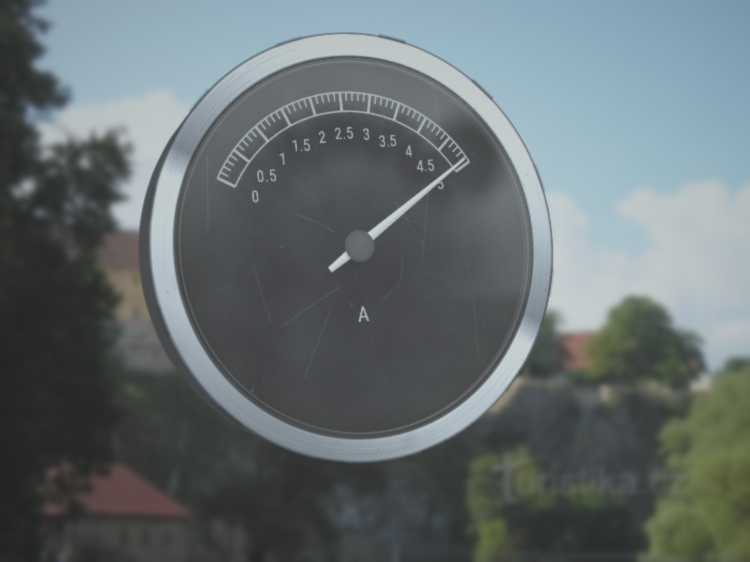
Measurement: 4.9 A
